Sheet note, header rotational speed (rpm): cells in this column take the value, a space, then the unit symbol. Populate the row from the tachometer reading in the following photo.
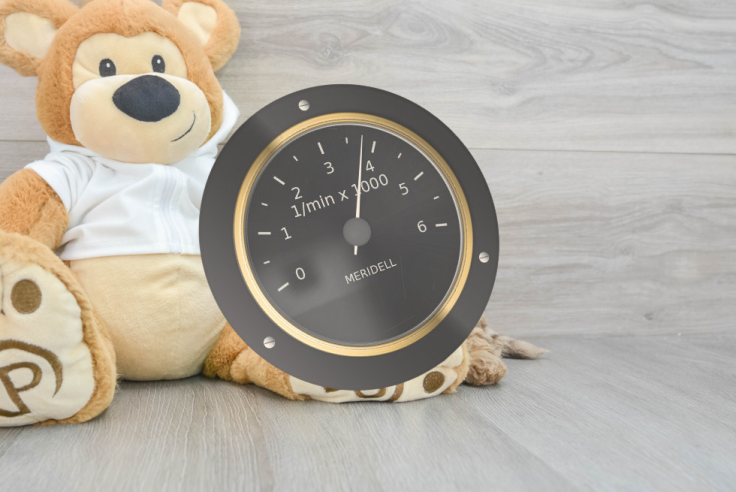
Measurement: 3750 rpm
